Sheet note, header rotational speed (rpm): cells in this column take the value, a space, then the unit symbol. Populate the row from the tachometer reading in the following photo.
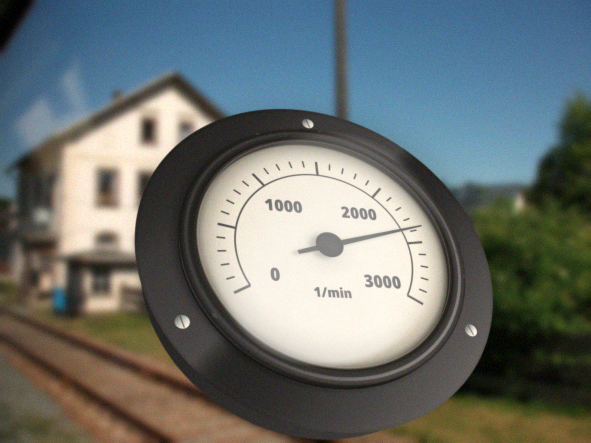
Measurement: 2400 rpm
